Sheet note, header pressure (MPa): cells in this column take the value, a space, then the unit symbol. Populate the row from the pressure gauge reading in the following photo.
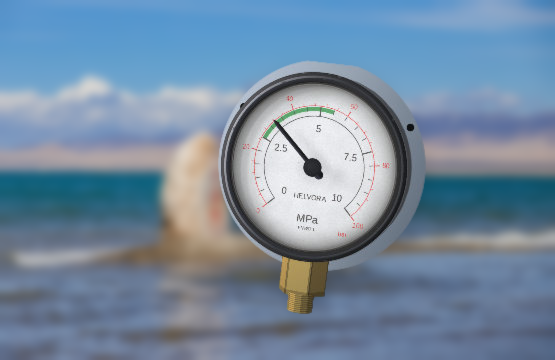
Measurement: 3.25 MPa
